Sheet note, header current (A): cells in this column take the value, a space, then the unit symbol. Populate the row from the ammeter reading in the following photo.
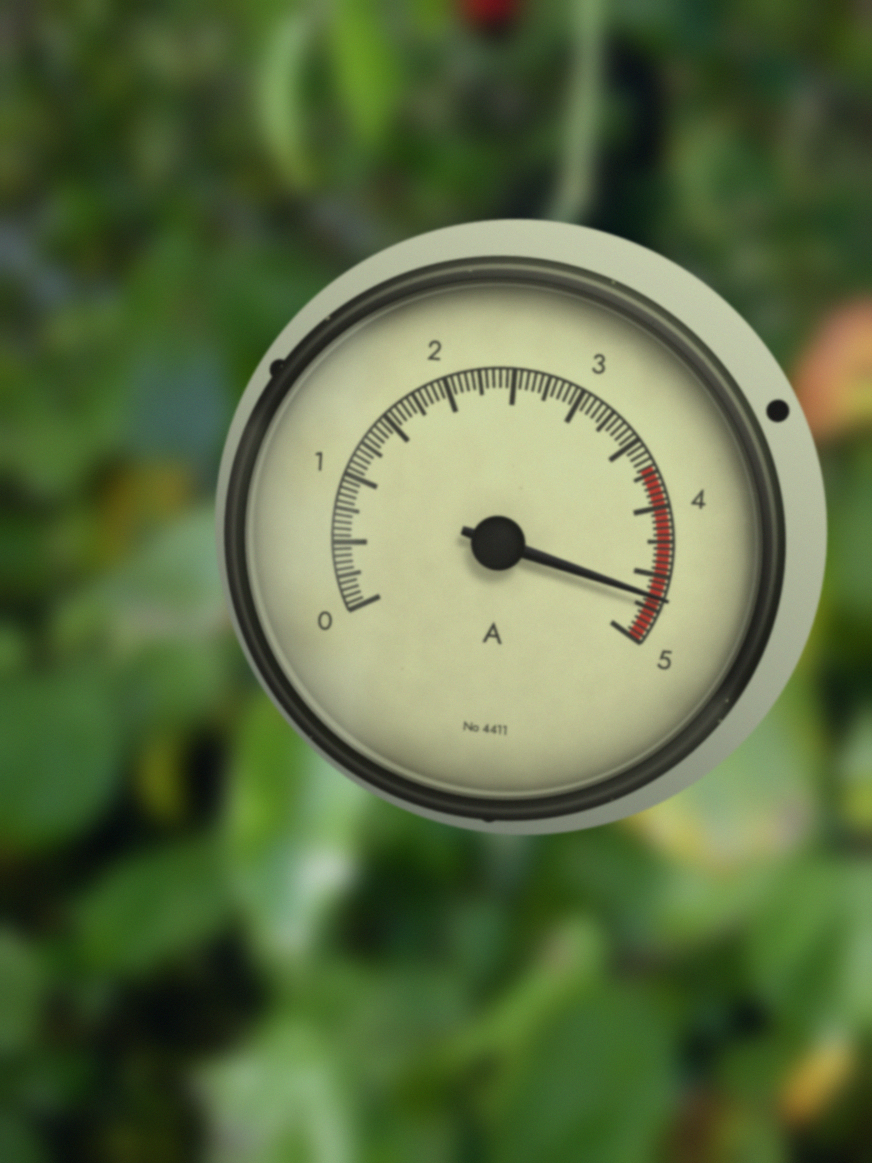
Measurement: 4.65 A
